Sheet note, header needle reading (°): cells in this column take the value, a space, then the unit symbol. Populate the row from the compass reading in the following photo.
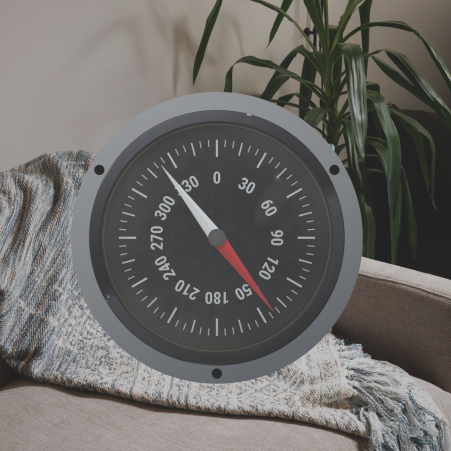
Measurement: 142.5 °
